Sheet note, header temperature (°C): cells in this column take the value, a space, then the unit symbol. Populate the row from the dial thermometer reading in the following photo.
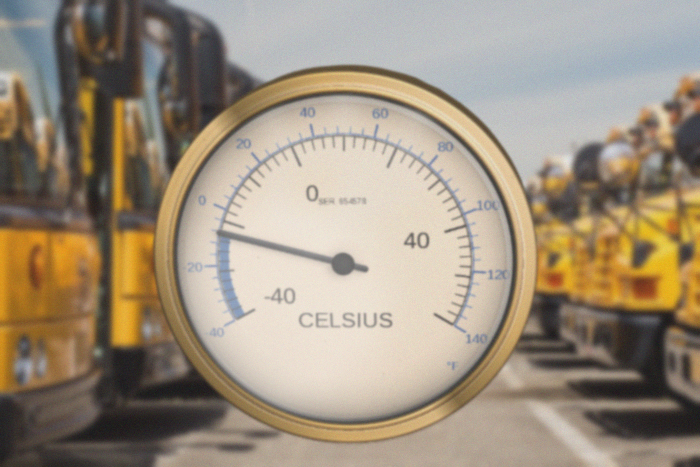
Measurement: -22 °C
